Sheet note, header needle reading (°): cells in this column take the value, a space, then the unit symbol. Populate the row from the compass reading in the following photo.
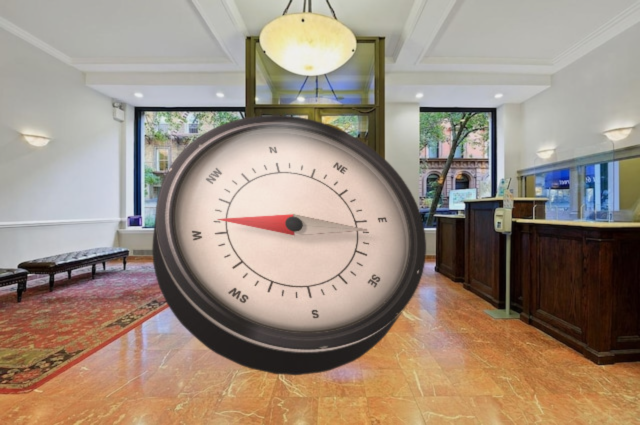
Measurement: 280 °
